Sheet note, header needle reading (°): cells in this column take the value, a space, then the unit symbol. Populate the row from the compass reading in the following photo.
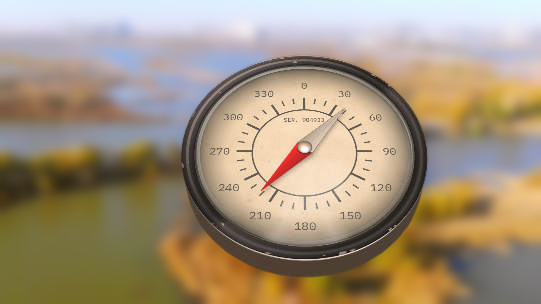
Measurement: 220 °
